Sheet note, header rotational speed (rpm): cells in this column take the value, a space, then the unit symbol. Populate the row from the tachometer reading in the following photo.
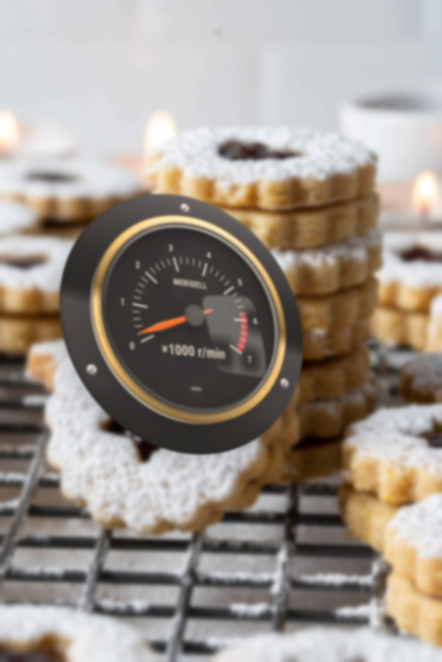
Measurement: 200 rpm
